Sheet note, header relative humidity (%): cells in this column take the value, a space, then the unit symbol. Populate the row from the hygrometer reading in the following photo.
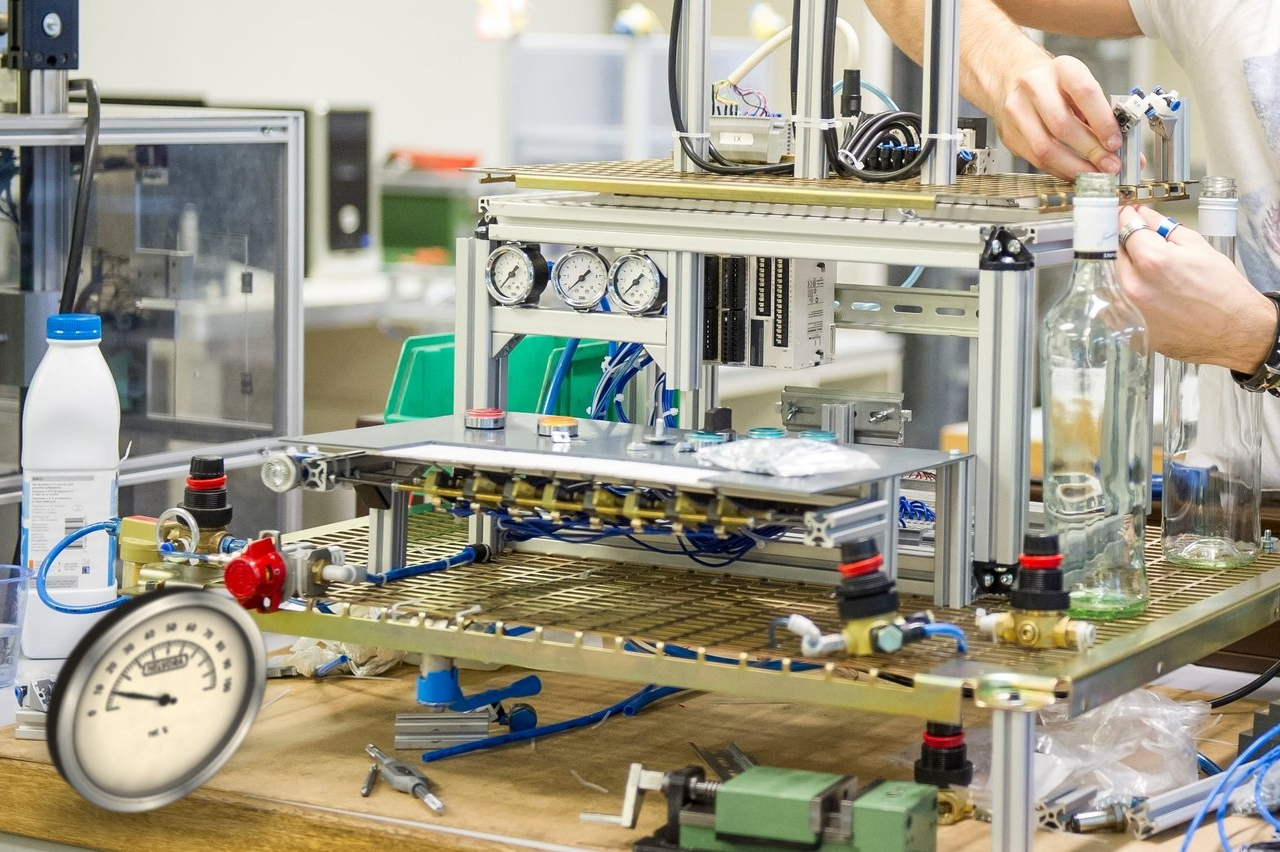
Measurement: 10 %
